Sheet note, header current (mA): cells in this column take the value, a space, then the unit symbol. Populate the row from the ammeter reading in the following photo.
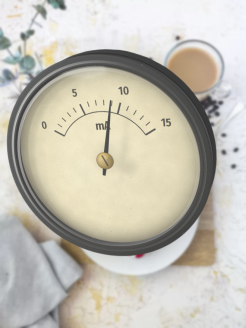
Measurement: 9 mA
